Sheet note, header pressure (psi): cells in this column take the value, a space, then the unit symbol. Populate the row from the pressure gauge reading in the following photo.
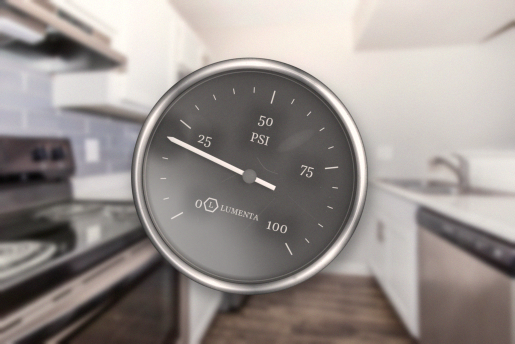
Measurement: 20 psi
